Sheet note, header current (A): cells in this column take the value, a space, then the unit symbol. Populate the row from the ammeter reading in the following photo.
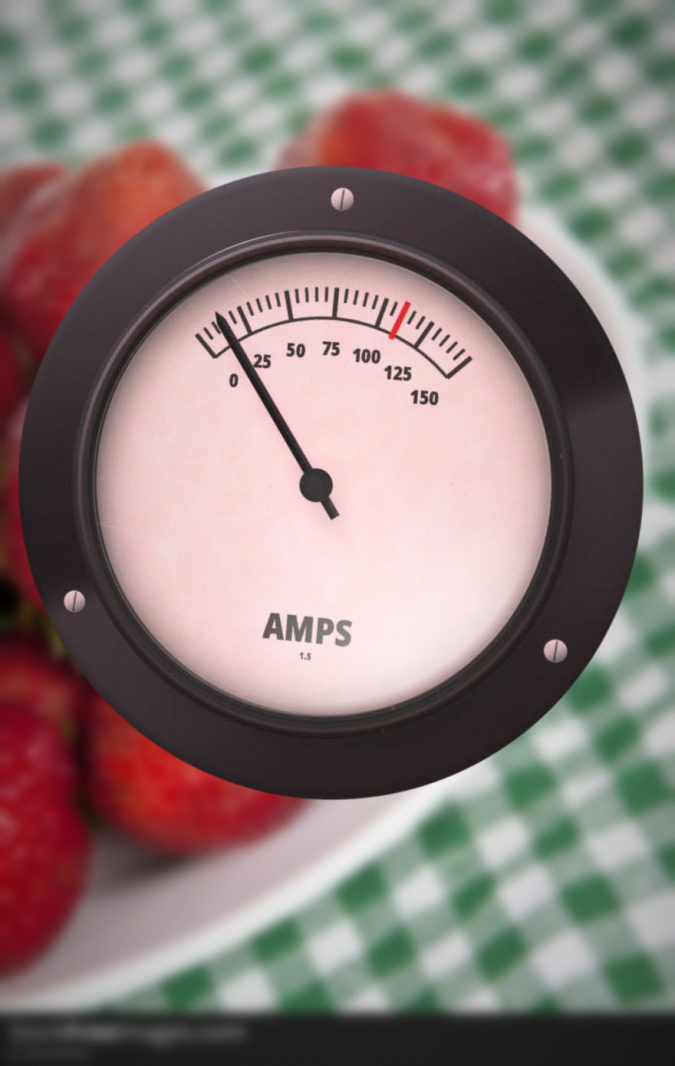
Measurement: 15 A
